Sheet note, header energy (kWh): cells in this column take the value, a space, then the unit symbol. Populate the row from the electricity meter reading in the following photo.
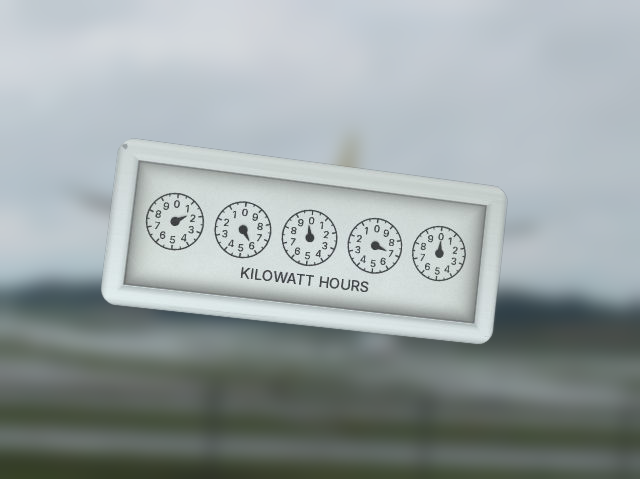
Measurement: 15970 kWh
